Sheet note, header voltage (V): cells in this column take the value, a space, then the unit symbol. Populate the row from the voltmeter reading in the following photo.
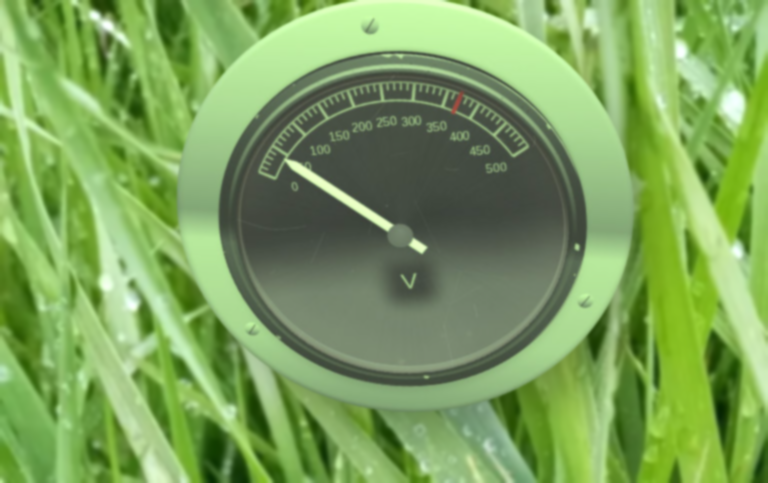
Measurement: 50 V
